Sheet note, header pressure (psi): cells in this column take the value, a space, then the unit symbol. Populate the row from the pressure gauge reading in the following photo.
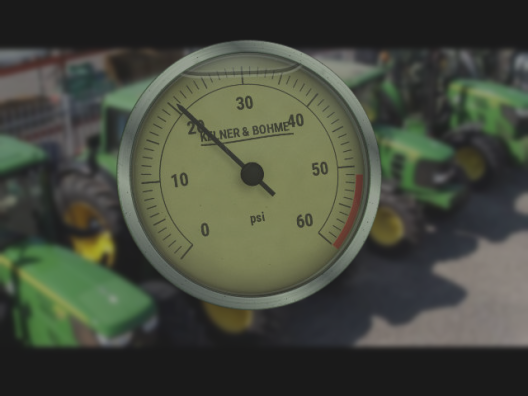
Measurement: 20.5 psi
